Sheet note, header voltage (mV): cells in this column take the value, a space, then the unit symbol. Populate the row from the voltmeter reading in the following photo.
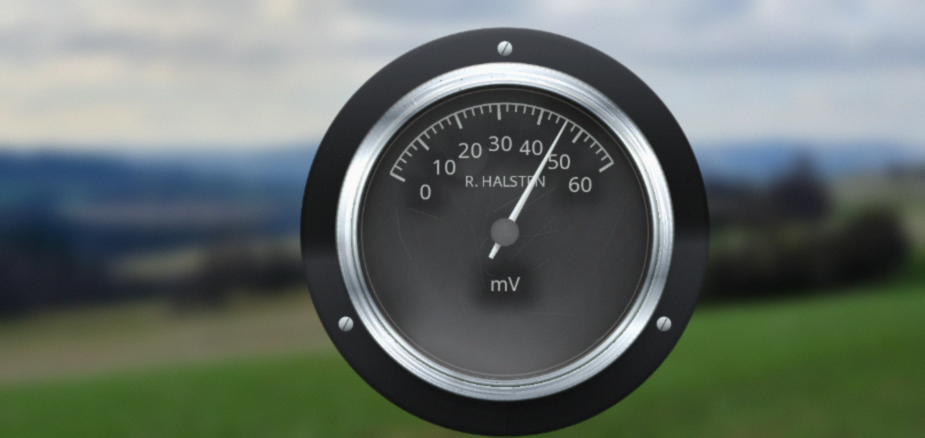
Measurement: 46 mV
